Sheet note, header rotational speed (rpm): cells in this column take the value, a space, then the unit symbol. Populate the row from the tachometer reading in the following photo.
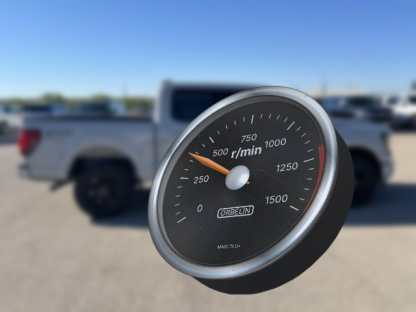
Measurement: 375 rpm
